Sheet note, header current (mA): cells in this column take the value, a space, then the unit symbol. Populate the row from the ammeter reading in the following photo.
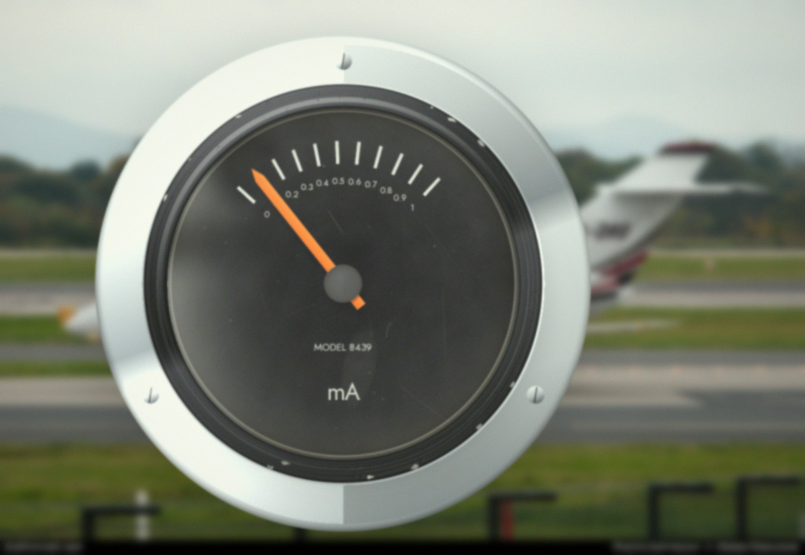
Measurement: 0.1 mA
